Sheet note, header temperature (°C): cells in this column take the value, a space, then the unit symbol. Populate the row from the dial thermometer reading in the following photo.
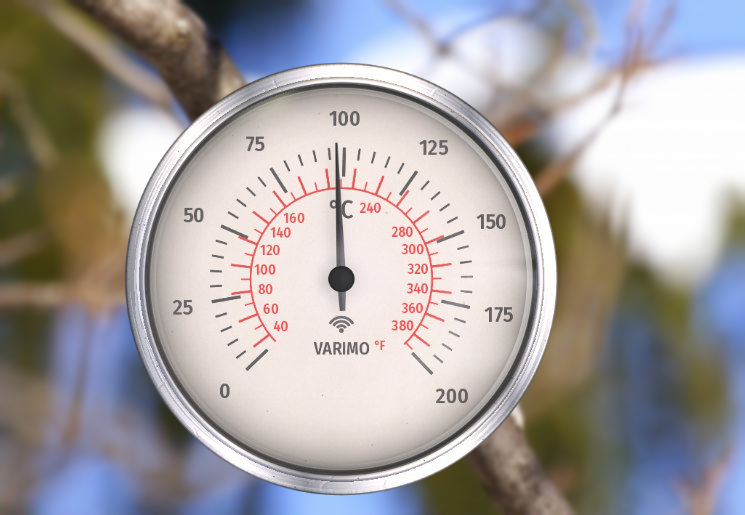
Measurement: 97.5 °C
